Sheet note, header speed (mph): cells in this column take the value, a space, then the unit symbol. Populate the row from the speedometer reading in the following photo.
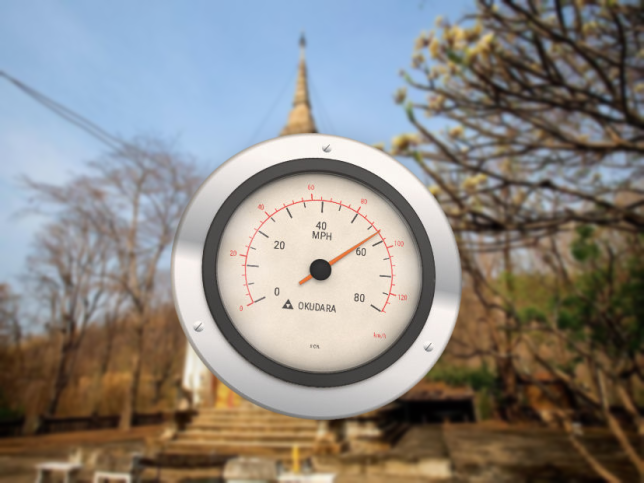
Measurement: 57.5 mph
